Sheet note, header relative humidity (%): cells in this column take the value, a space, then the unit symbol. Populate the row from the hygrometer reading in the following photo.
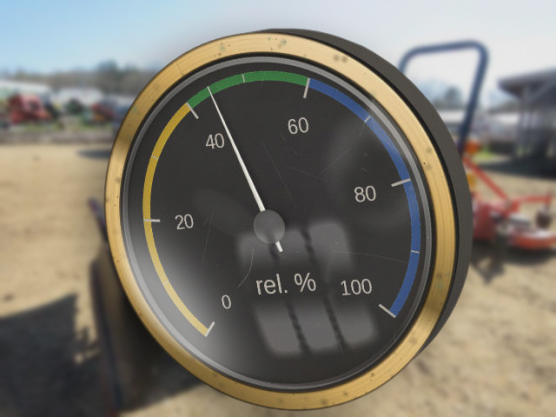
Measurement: 45 %
